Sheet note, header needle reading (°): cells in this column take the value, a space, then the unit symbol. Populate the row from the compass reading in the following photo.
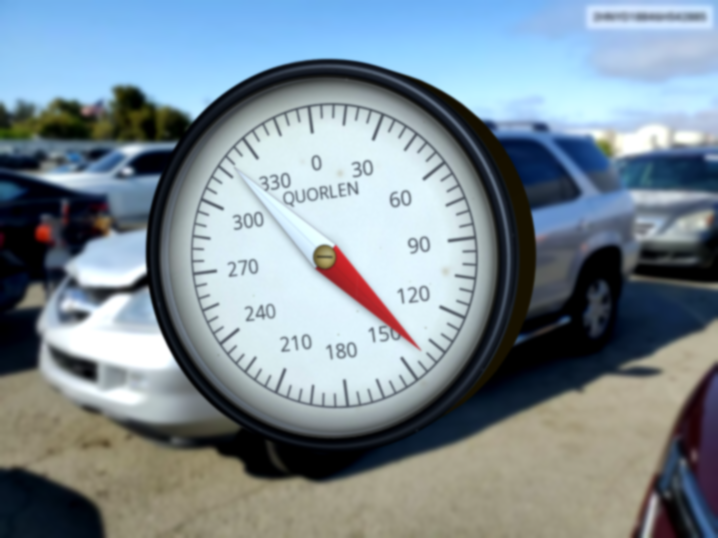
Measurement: 140 °
